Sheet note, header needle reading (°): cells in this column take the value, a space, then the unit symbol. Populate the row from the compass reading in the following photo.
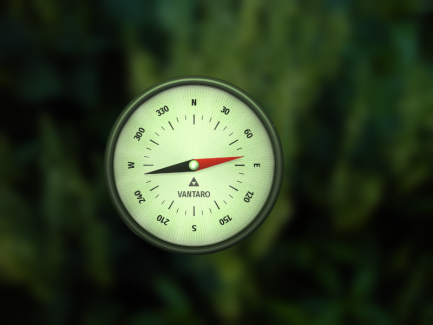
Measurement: 80 °
